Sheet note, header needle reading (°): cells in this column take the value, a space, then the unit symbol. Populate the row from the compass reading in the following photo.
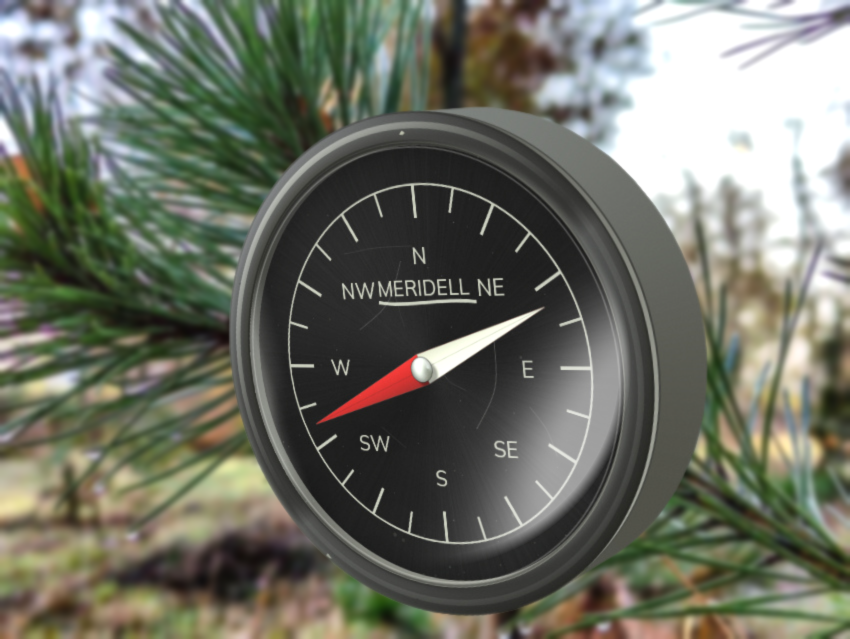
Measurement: 247.5 °
